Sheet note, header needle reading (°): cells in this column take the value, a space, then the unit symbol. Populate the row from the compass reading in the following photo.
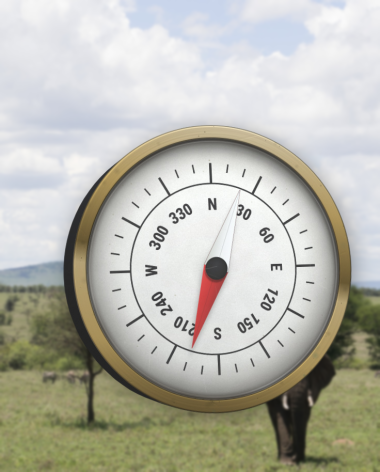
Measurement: 200 °
